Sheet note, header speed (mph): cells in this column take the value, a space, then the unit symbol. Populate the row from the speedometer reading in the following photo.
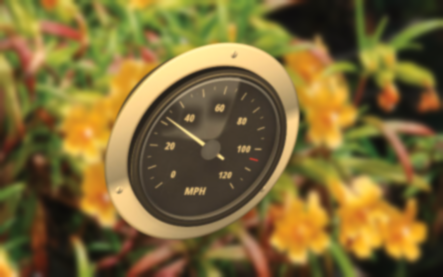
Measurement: 32.5 mph
